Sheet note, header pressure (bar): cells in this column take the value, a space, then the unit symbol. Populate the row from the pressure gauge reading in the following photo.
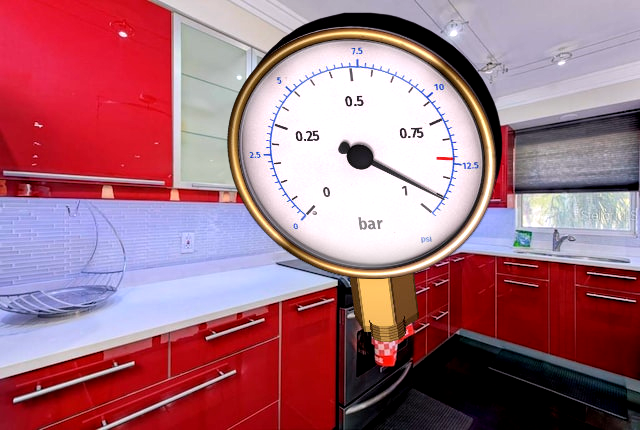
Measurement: 0.95 bar
